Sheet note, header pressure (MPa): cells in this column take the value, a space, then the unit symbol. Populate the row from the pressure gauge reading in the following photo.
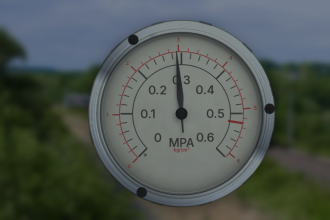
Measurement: 0.29 MPa
